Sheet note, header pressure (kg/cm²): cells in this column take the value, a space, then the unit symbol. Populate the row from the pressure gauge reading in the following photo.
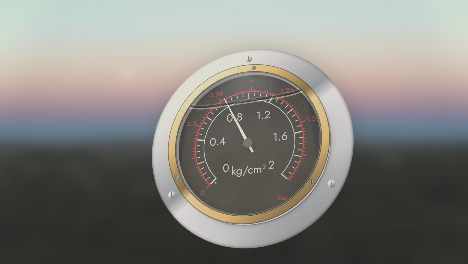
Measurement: 0.8 kg/cm²
